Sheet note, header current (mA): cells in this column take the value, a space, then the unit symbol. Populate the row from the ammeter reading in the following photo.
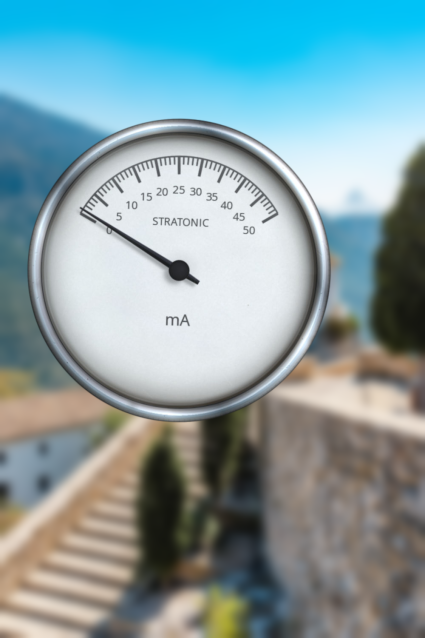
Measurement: 1 mA
